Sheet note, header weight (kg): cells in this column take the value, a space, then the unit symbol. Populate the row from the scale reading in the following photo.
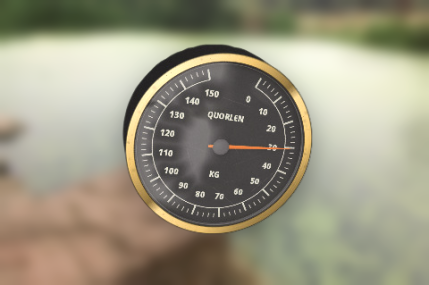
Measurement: 30 kg
